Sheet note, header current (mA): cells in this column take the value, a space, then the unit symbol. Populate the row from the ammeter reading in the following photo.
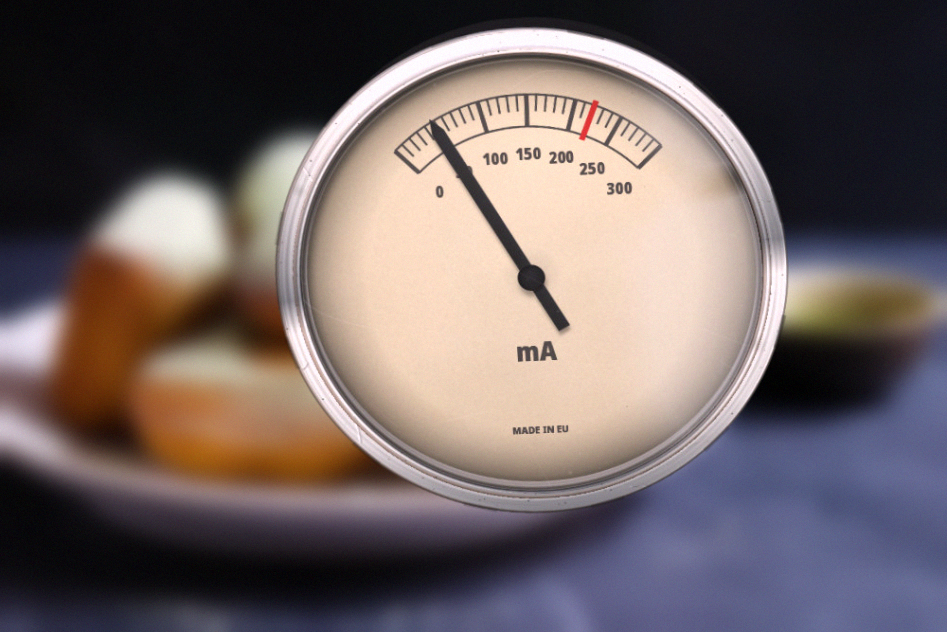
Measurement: 50 mA
